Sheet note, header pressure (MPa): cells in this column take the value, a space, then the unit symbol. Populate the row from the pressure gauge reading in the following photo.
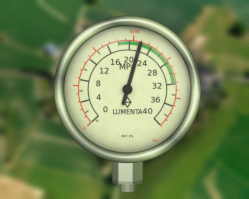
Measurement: 22 MPa
